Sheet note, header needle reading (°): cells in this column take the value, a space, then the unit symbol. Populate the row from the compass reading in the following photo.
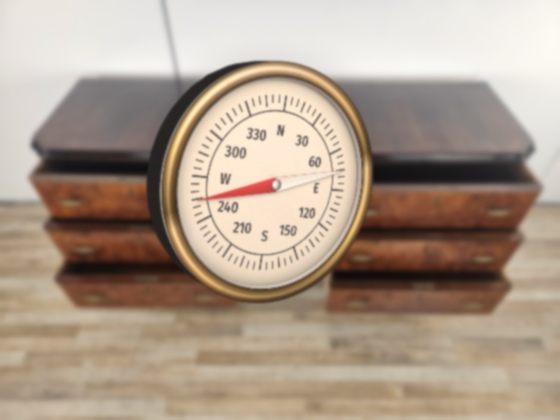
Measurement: 255 °
